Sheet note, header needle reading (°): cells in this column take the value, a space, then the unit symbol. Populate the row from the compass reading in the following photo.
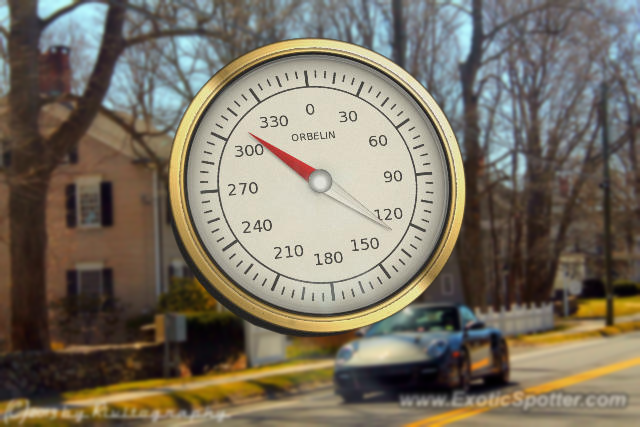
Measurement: 310 °
